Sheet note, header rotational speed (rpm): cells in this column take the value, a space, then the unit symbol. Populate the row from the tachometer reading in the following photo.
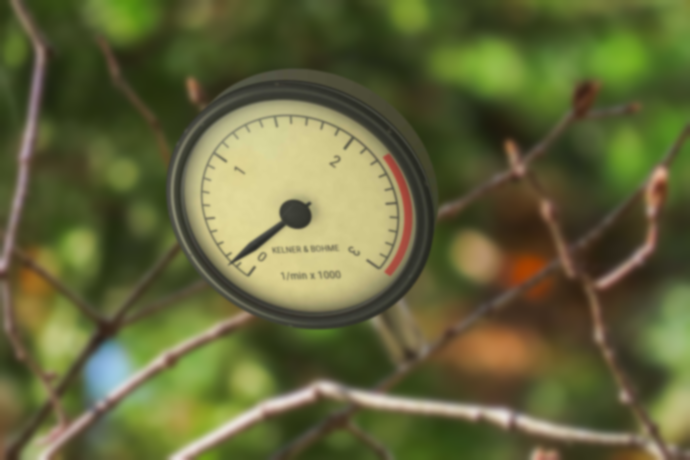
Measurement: 150 rpm
